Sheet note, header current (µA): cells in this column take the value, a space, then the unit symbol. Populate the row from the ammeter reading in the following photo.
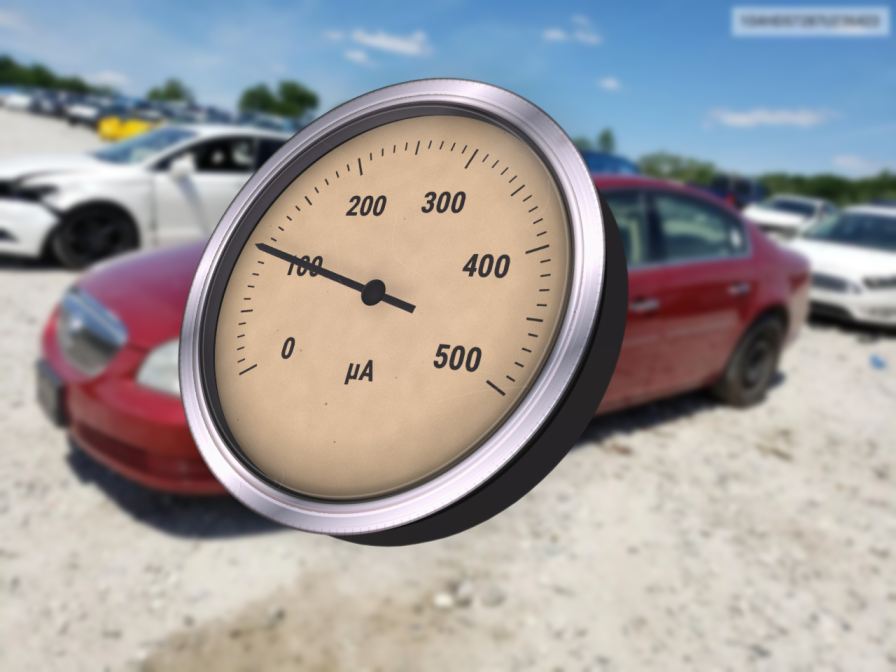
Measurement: 100 µA
